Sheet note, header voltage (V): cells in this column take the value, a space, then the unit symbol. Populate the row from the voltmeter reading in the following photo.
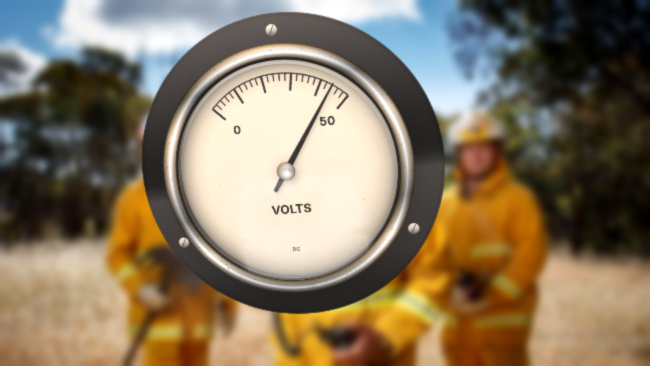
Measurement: 44 V
